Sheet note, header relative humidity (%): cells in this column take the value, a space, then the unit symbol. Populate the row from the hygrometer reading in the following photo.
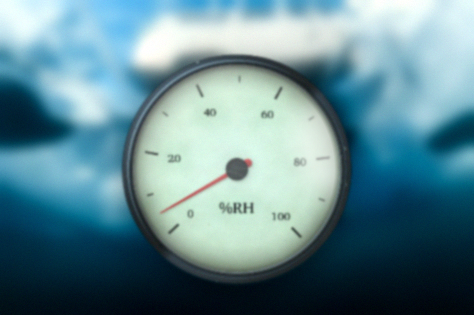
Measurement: 5 %
